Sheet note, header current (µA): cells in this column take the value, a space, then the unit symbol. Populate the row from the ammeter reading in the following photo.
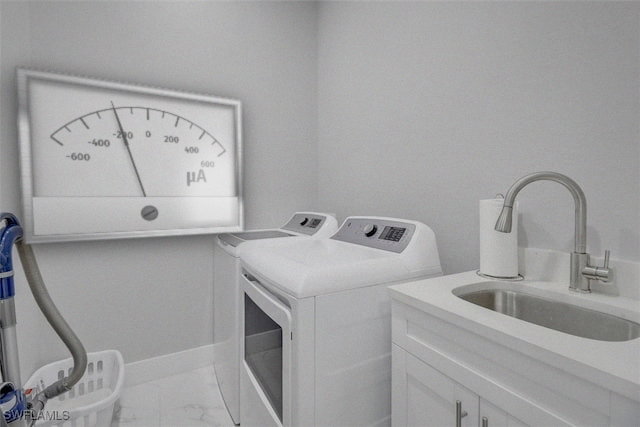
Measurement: -200 µA
